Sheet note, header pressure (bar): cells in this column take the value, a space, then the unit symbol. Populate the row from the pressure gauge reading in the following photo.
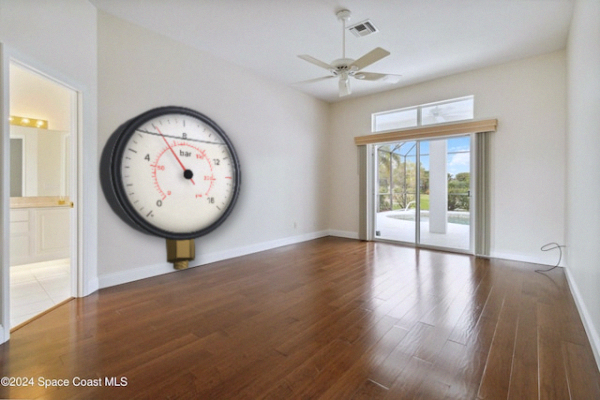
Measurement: 6 bar
